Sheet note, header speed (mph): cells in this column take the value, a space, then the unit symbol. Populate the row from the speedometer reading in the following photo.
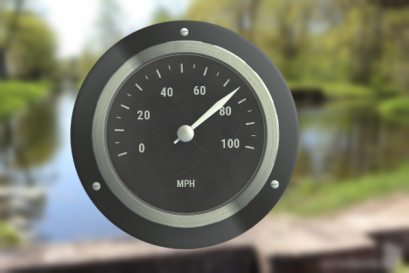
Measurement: 75 mph
